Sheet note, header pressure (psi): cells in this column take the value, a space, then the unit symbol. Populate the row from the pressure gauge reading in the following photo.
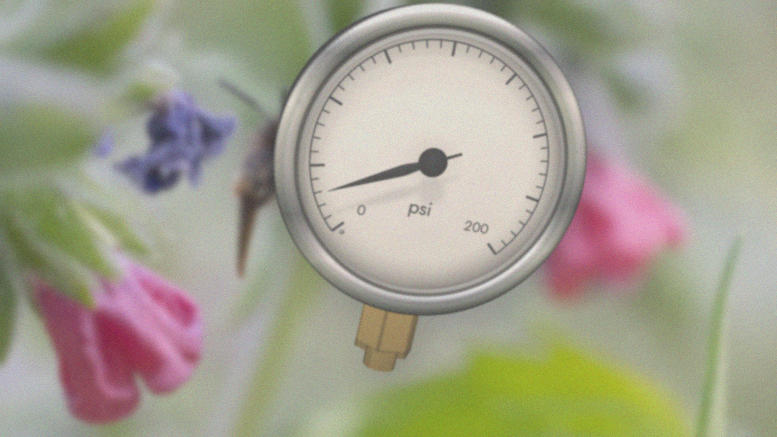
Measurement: 15 psi
